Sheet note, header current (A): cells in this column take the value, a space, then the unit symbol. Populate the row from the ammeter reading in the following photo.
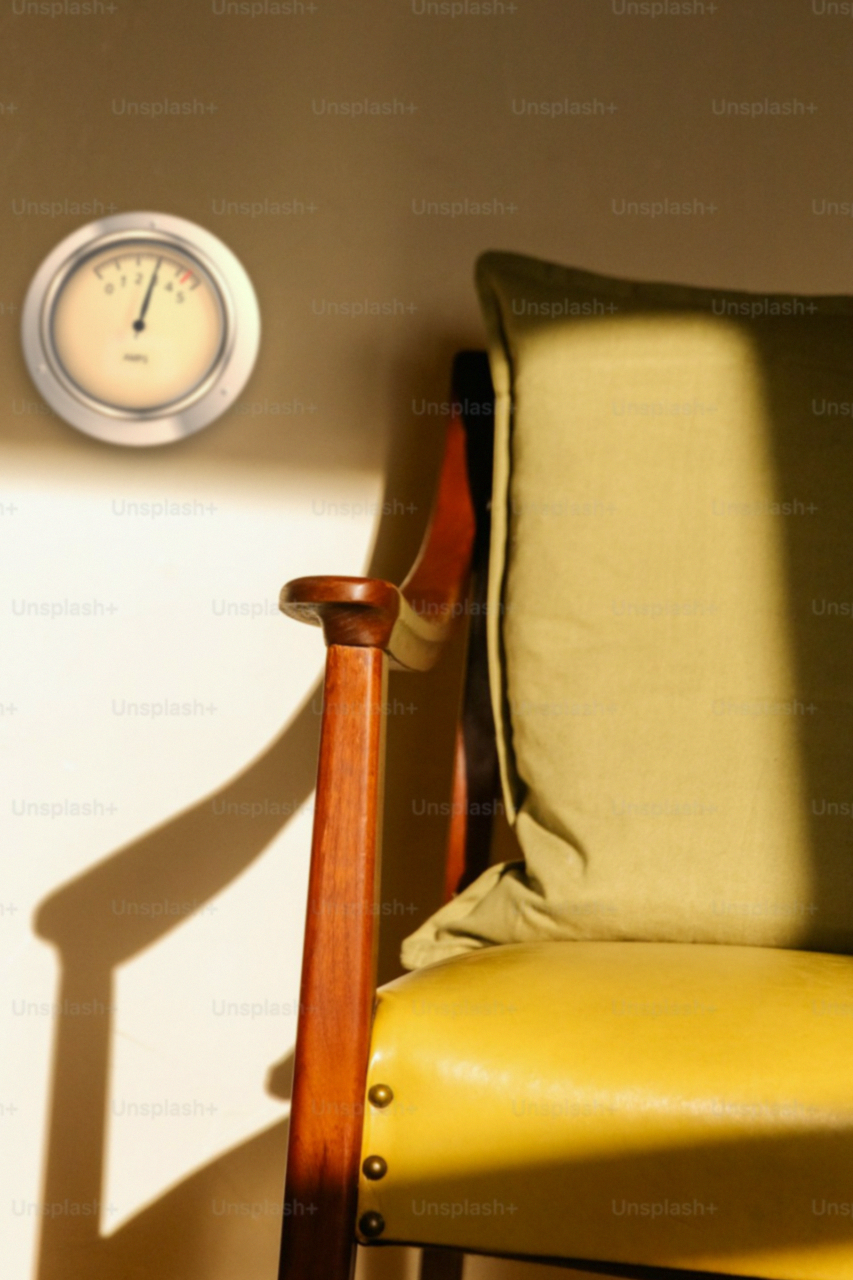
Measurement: 3 A
